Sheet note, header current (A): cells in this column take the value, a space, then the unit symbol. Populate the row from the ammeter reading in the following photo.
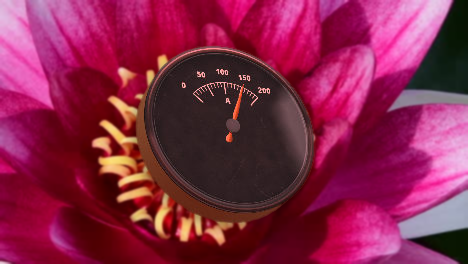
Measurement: 150 A
